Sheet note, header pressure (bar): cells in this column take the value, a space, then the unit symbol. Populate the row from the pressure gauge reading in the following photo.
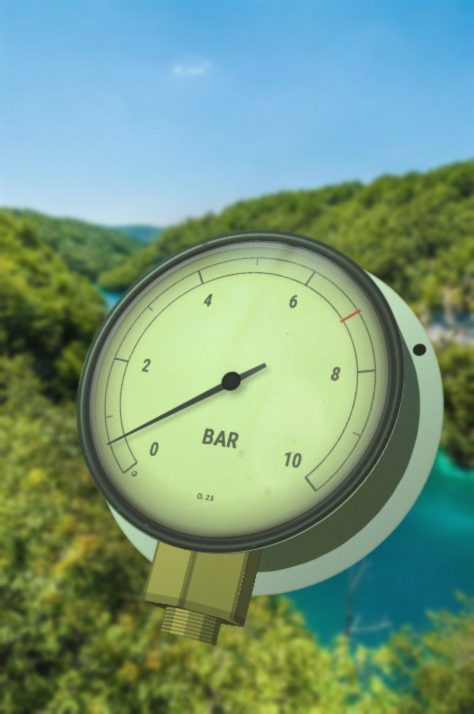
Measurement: 0.5 bar
